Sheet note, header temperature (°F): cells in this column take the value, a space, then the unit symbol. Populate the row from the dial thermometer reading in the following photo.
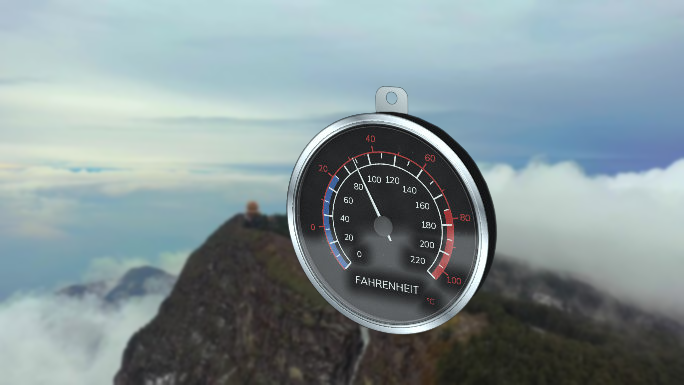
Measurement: 90 °F
